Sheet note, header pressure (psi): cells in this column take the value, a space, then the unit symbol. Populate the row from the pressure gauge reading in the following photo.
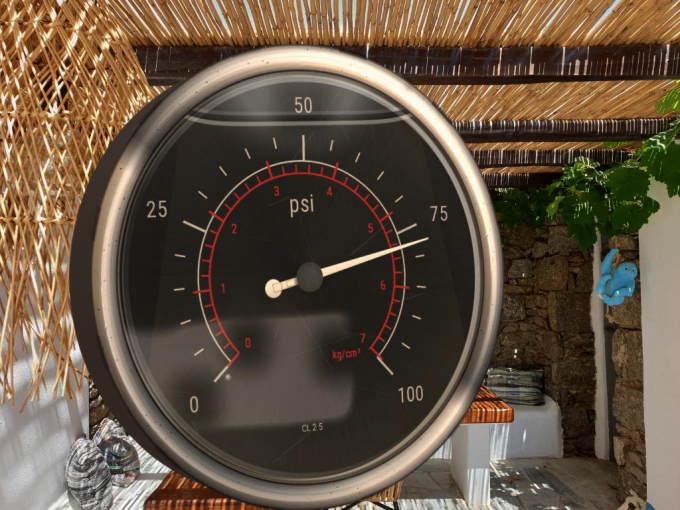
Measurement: 77.5 psi
